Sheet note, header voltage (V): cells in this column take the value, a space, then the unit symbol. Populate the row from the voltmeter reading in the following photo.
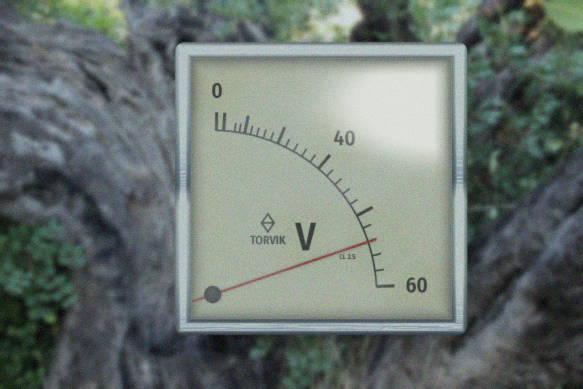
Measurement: 54 V
